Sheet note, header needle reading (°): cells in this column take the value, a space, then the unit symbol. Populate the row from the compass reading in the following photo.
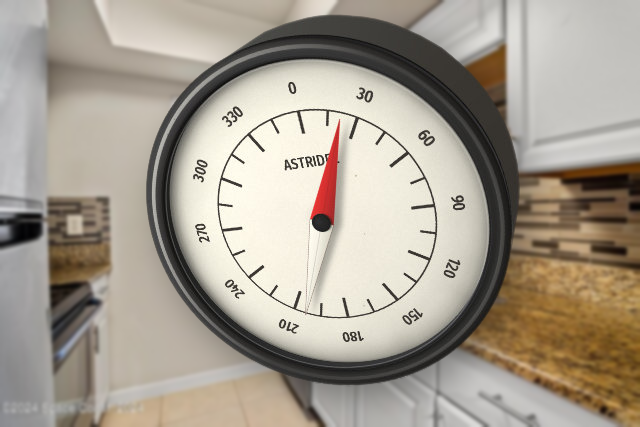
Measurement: 22.5 °
